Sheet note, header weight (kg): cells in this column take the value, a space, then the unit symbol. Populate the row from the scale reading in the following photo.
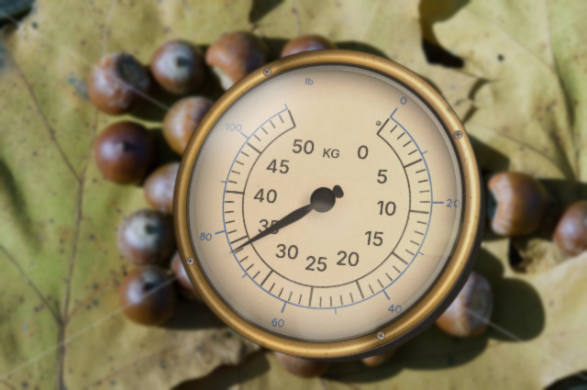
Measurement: 34 kg
